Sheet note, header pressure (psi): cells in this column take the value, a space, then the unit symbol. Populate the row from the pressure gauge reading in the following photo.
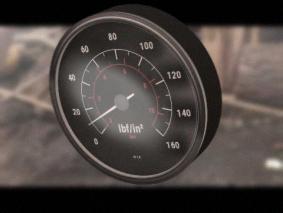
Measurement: 10 psi
